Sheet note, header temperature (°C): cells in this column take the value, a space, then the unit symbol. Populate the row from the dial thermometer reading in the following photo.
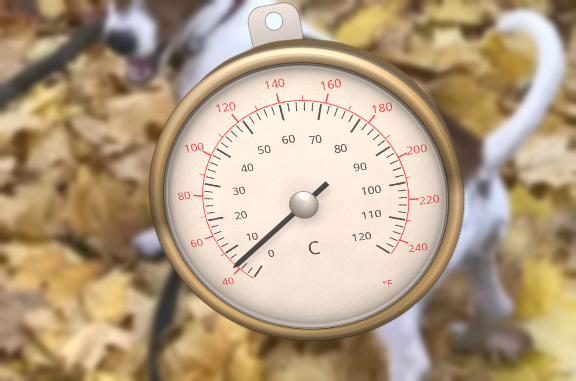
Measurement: 6 °C
